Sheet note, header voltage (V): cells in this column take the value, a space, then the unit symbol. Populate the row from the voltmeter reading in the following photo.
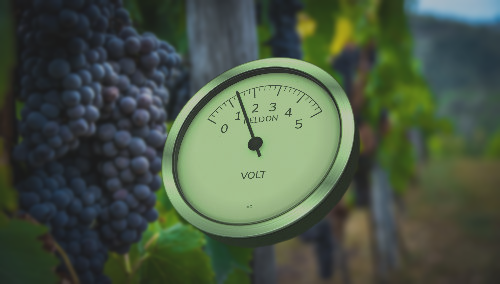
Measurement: 1.4 V
